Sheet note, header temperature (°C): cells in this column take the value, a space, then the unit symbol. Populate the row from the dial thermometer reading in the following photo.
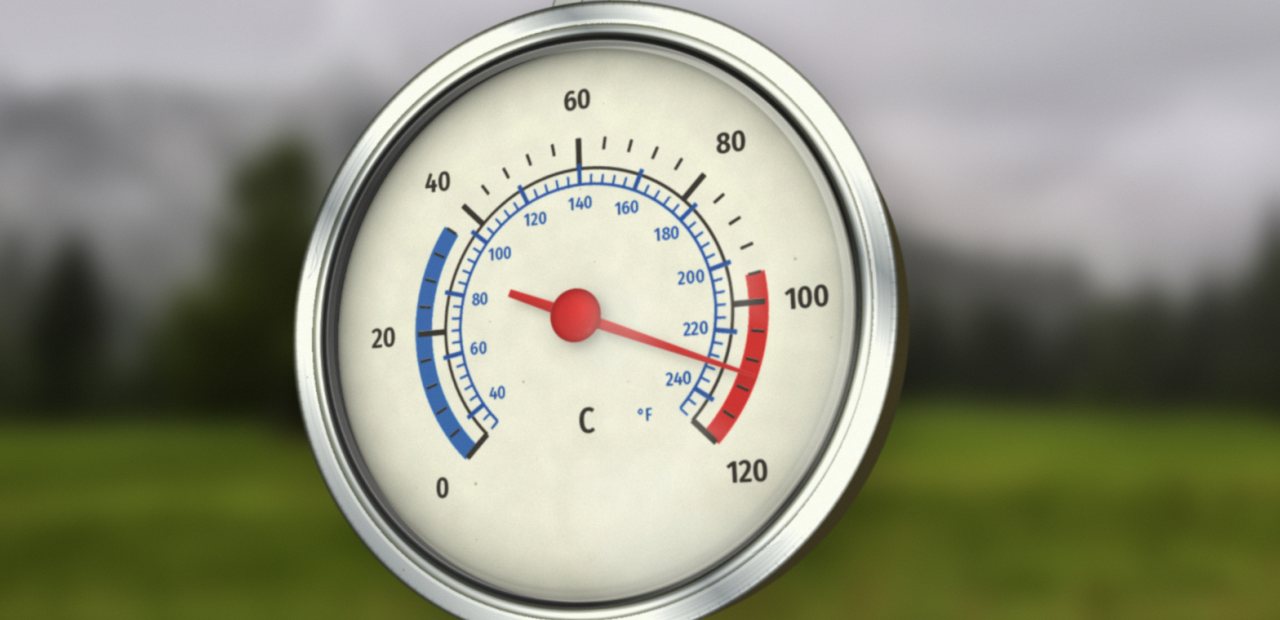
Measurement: 110 °C
